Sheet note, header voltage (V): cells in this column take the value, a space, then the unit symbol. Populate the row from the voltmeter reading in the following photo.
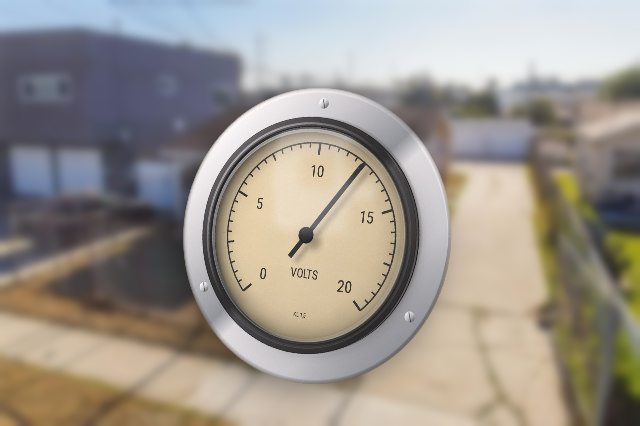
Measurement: 12.5 V
